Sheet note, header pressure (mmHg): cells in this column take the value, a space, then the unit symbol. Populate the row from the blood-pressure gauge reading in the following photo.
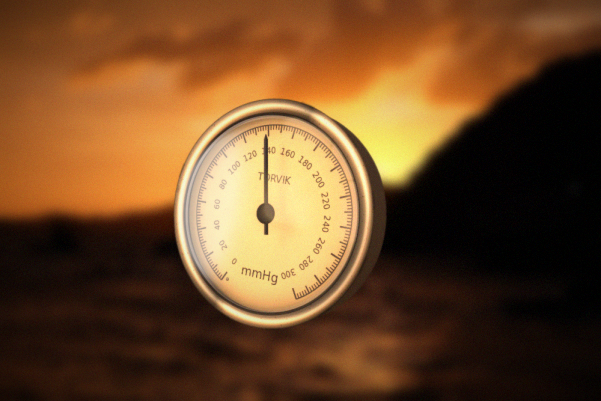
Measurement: 140 mmHg
